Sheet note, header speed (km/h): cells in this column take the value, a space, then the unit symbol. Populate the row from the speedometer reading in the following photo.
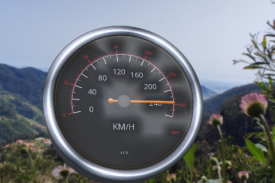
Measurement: 240 km/h
